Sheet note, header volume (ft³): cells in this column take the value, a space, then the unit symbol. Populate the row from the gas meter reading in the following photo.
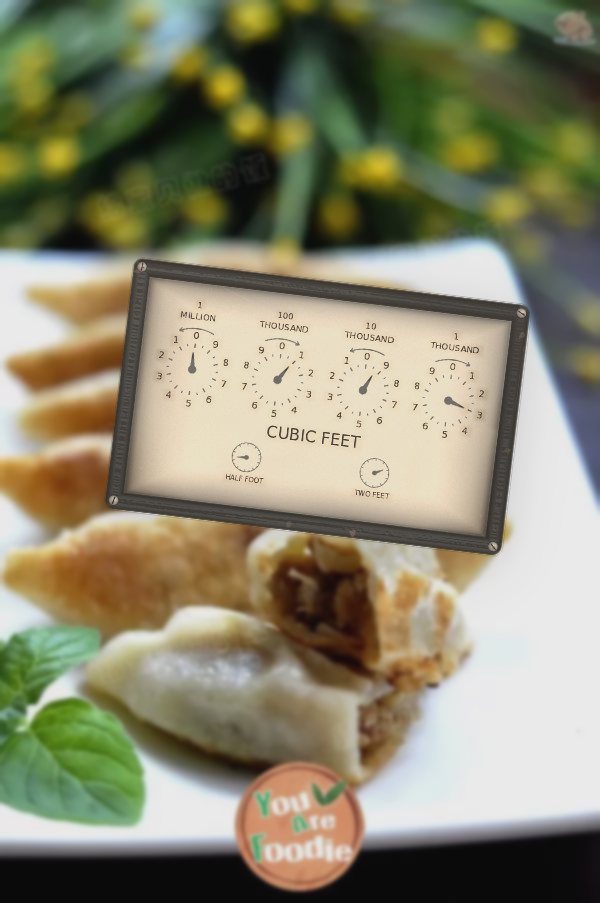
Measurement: 9300 ft³
